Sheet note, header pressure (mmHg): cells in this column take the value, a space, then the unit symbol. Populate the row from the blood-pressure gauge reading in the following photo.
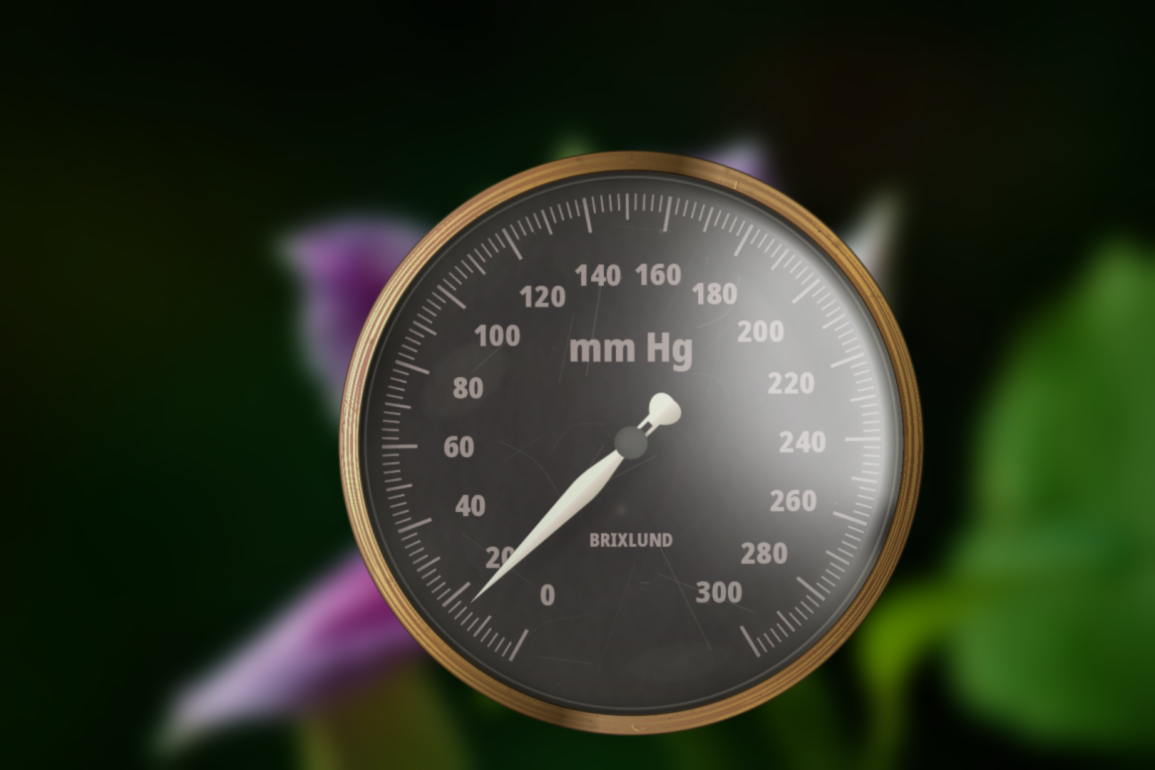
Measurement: 16 mmHg
